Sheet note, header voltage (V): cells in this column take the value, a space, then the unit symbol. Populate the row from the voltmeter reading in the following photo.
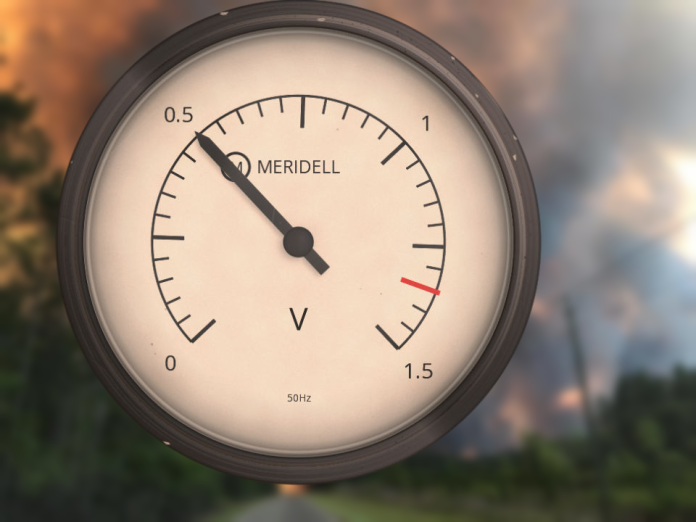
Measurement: 0.5 V
